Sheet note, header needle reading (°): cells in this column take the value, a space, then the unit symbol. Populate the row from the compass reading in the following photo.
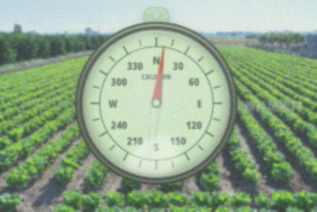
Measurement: 7.5 °
